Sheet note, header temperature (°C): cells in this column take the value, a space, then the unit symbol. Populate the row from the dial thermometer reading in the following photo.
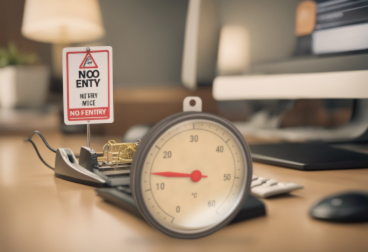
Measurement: 14 °C
